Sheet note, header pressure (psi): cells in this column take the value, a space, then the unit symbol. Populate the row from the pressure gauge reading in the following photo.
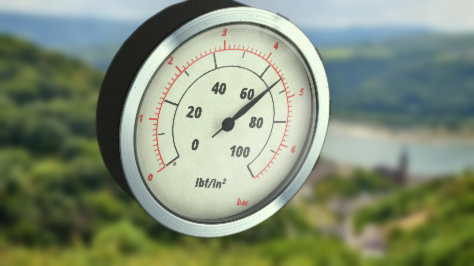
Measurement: 65 psi
